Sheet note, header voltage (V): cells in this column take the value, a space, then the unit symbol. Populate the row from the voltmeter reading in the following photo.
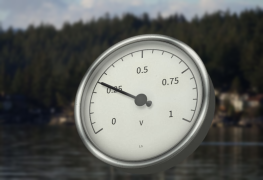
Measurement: 0.25 V
